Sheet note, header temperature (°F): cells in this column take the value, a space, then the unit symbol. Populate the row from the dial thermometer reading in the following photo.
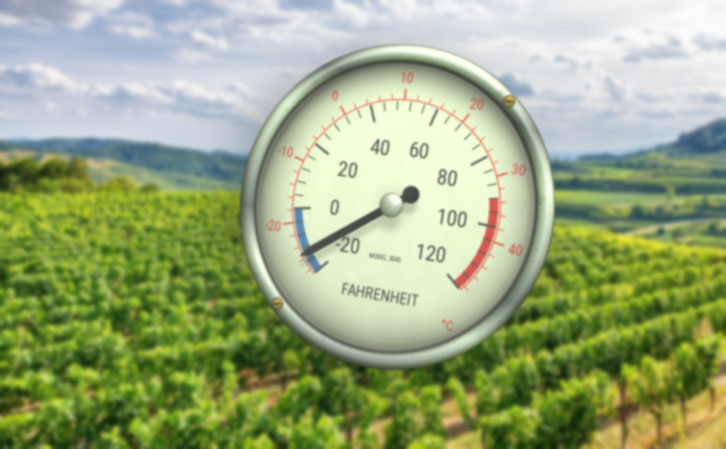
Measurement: -14 °F
